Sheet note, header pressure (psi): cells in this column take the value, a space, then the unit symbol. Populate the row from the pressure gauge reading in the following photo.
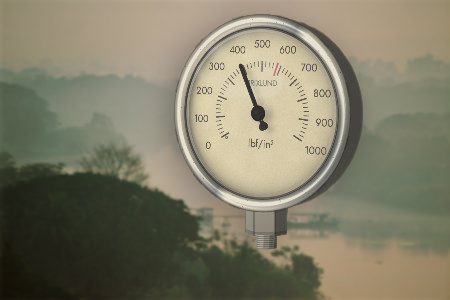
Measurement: 400 psi
